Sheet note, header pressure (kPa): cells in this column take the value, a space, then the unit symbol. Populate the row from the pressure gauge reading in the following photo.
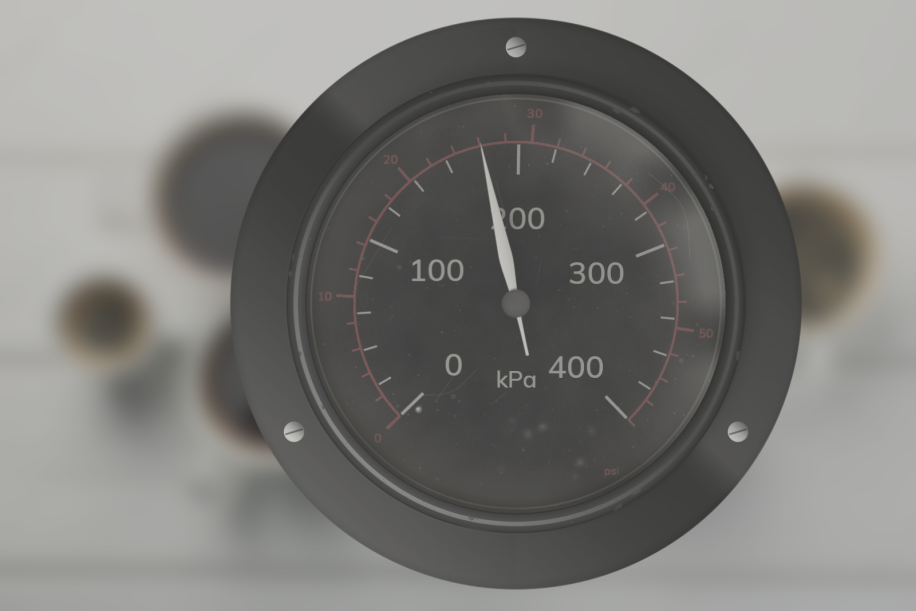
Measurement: 180 kPa
